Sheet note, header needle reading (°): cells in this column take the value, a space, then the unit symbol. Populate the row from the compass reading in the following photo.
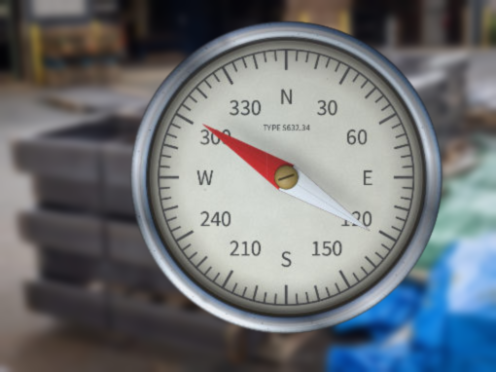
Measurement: 302.5 °
